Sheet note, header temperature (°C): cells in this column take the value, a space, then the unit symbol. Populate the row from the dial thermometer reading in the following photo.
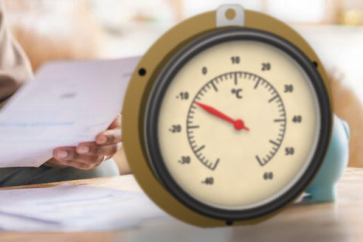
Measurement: -10 °C
